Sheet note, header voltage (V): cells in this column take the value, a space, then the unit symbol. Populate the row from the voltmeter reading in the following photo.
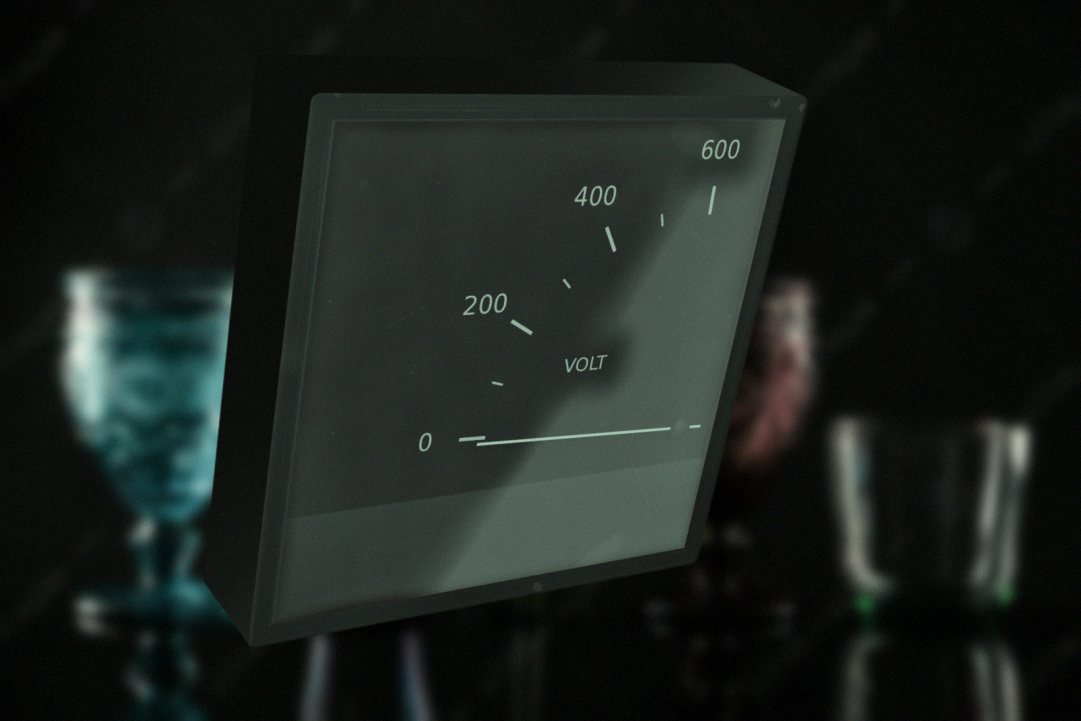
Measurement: 0 V
